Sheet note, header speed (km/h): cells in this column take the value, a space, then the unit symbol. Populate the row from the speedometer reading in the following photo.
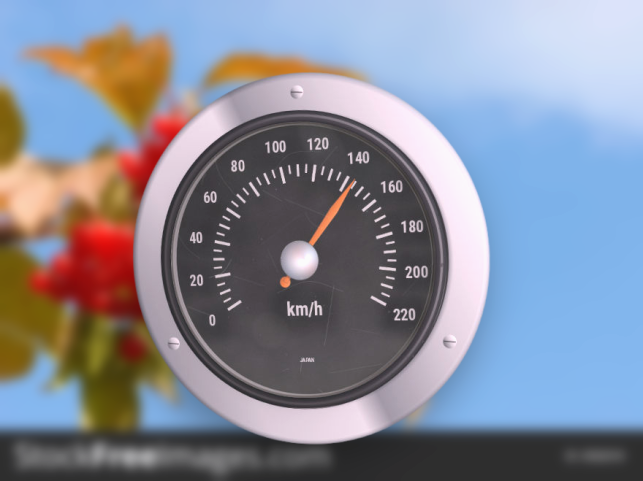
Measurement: 145 km/h
